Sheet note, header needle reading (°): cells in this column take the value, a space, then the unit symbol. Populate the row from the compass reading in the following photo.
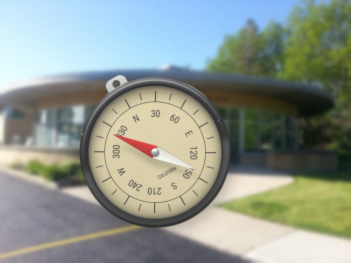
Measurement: 322.5 °
